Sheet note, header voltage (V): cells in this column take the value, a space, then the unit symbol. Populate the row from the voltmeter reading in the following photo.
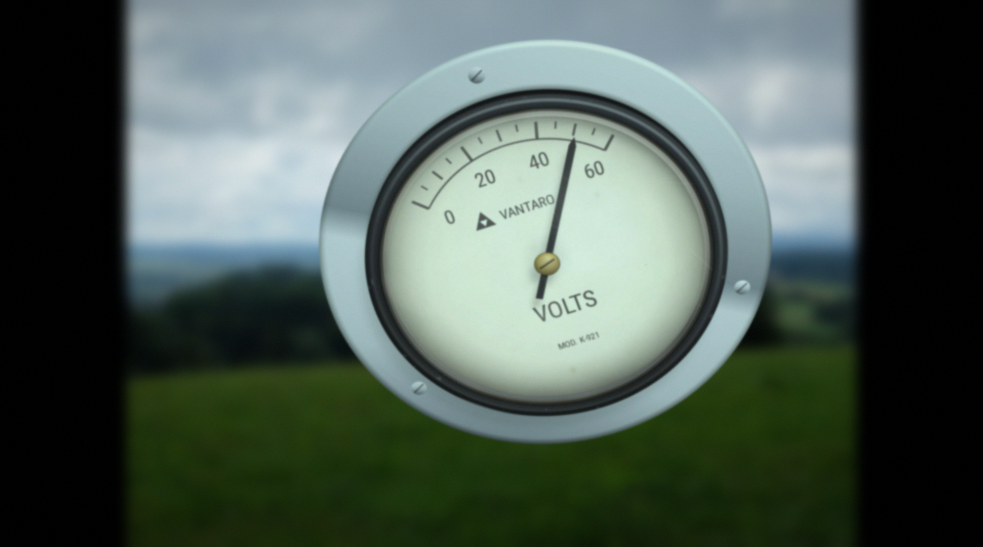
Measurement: 50 V
